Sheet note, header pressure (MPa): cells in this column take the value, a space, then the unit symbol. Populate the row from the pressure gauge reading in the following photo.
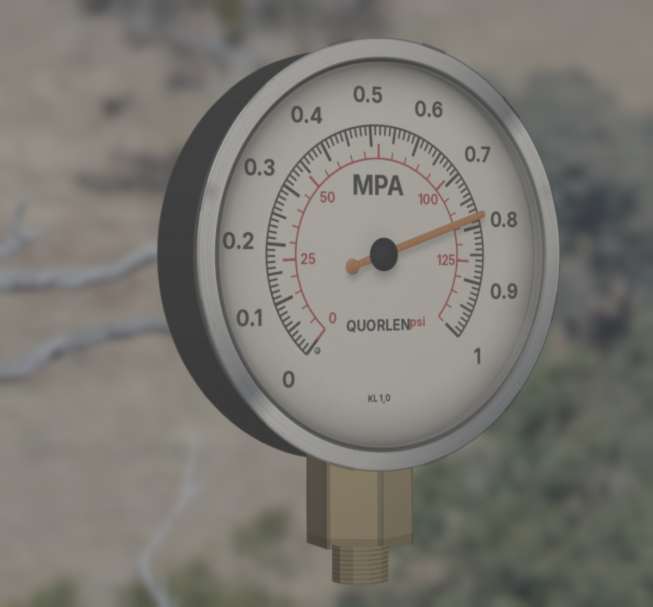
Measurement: 0.78 MPa
